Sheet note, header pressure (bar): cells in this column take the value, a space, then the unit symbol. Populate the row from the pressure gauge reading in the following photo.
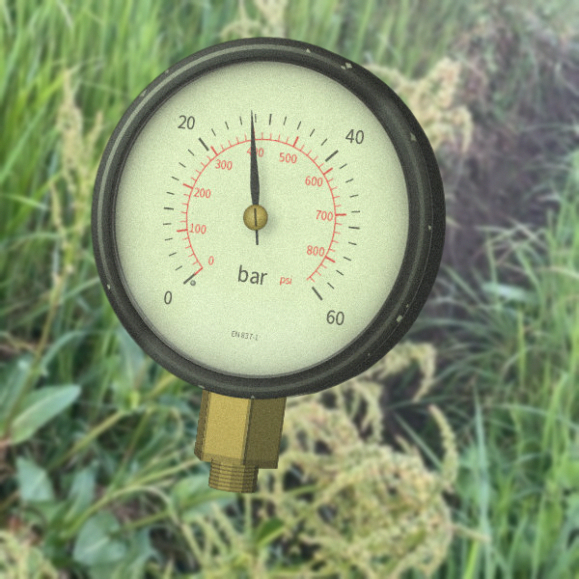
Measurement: 28 bar
